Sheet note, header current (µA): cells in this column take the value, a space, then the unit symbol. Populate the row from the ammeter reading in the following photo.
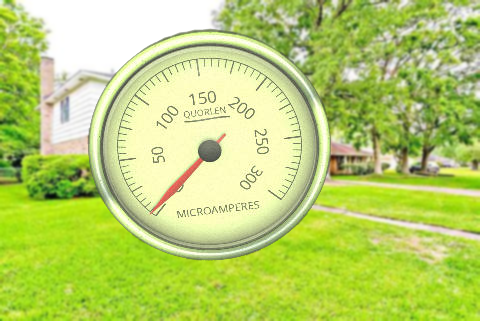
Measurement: 5 µA
